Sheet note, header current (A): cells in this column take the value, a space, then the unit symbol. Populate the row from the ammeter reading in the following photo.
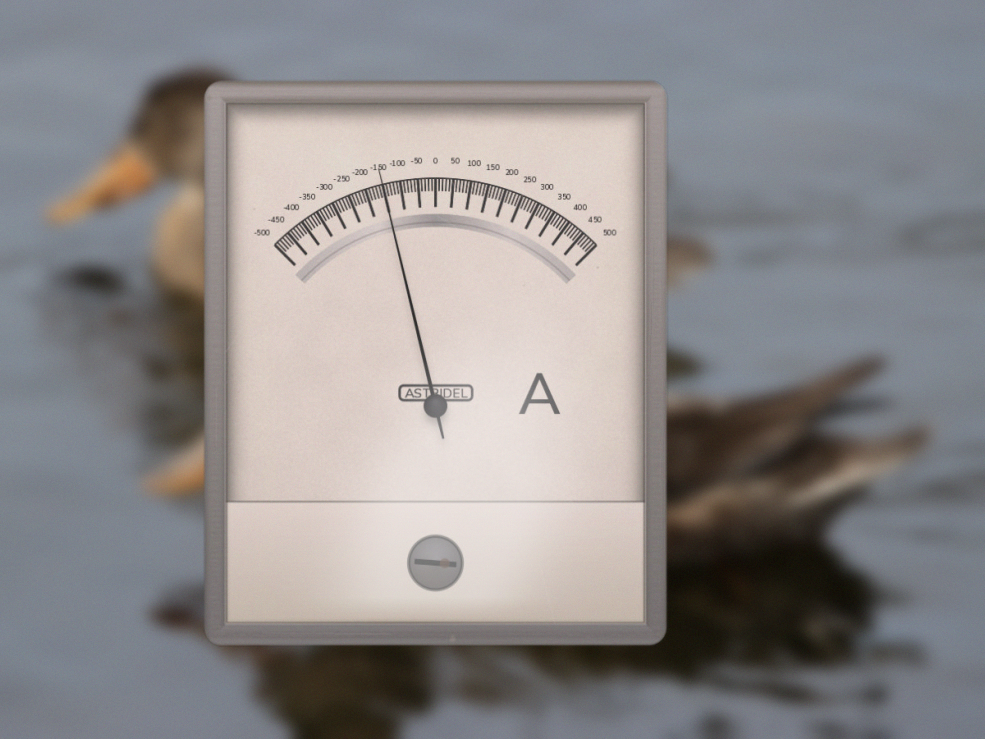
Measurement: -150 A
